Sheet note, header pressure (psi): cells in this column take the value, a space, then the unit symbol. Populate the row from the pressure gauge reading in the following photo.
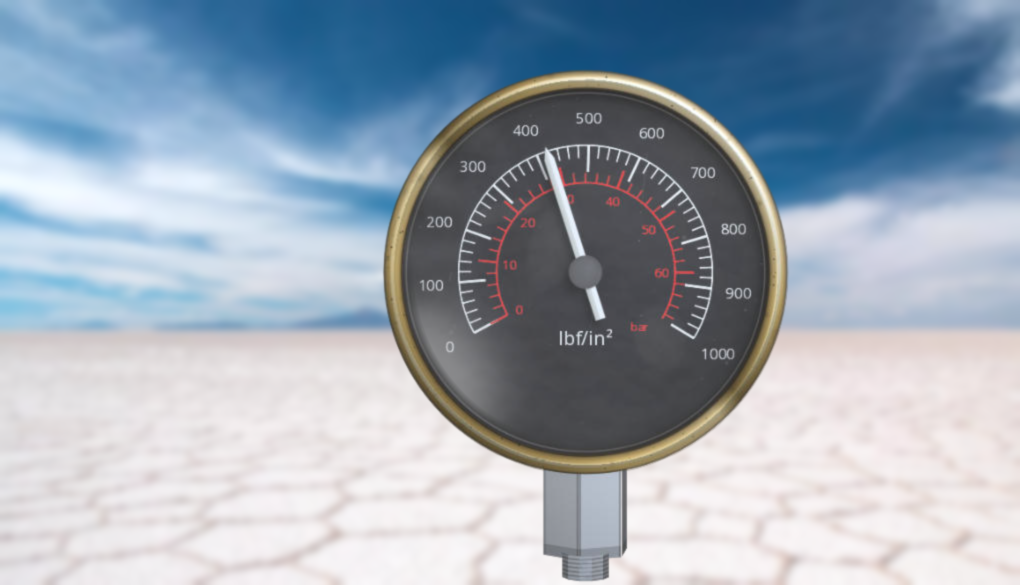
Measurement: 420 psi
